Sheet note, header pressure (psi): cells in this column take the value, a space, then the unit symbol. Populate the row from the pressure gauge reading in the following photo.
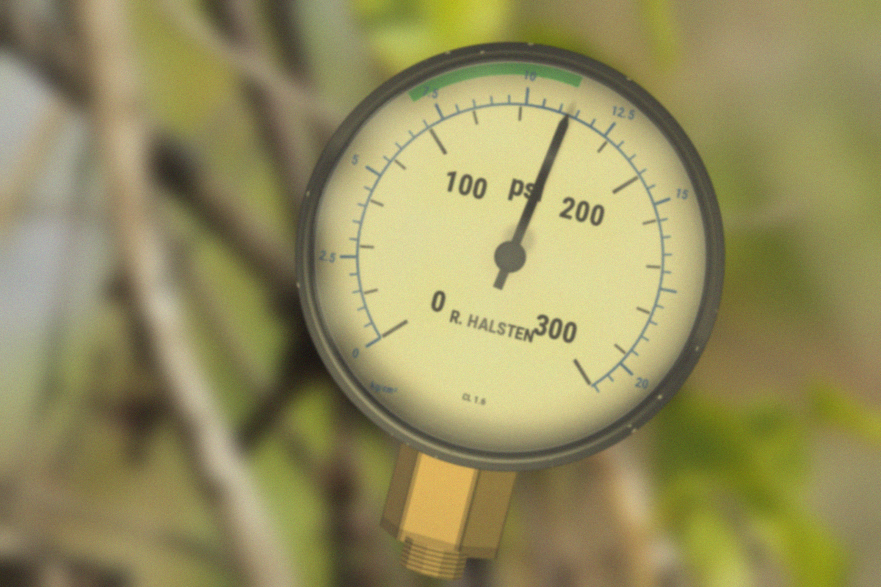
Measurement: 160 psi
